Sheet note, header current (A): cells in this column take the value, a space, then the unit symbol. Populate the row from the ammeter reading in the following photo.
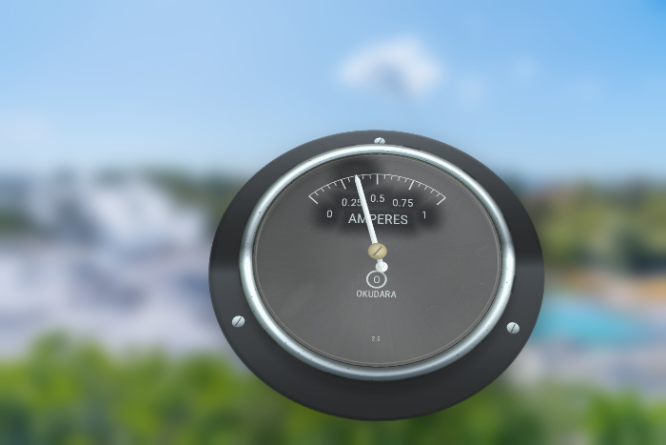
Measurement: 0.35 A
